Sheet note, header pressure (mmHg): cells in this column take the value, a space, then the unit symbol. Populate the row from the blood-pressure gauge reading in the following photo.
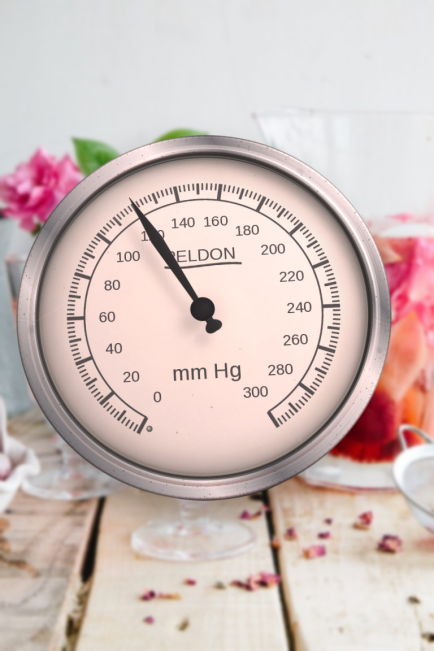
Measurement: 120 mmHg
